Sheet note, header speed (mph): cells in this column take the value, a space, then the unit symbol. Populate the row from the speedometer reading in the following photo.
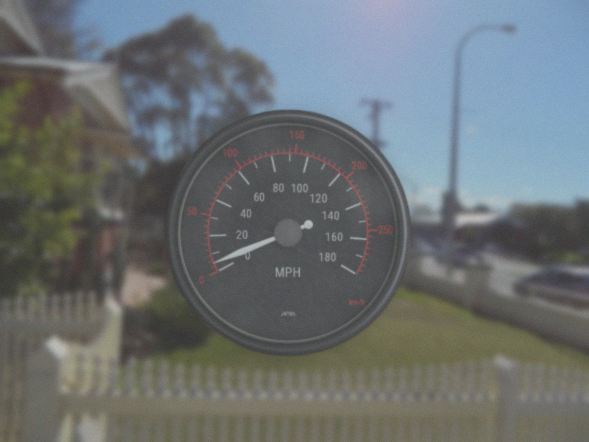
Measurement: 5 mph
